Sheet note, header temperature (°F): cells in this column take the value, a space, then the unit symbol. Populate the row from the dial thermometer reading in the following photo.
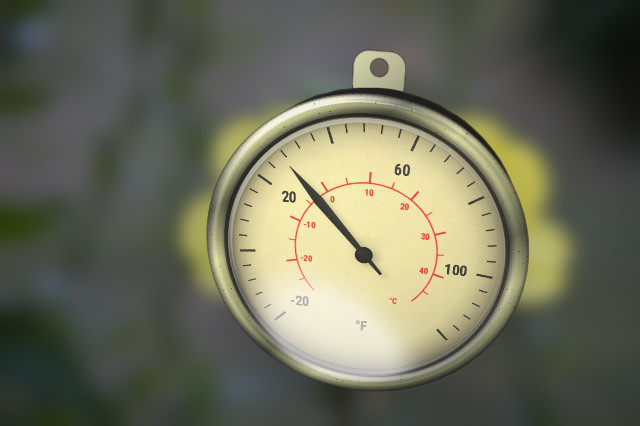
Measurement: 28 °F
